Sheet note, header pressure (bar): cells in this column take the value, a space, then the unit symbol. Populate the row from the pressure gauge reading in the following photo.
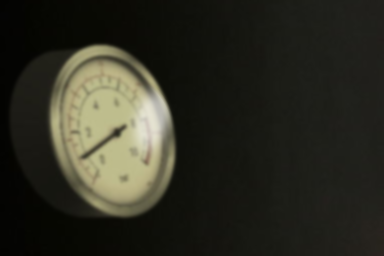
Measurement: 1 bar
